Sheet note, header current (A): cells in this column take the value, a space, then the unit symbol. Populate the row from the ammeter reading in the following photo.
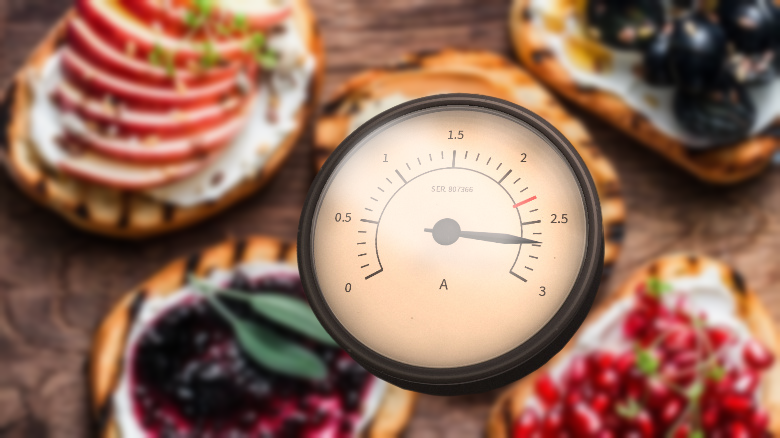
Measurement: 2.7 A
